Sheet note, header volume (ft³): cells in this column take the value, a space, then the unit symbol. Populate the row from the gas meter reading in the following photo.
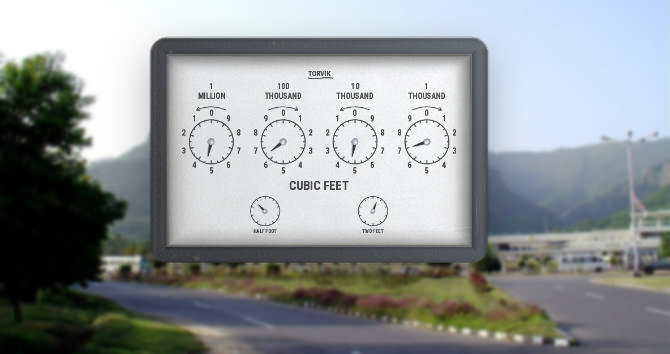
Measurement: 464700 ft³
